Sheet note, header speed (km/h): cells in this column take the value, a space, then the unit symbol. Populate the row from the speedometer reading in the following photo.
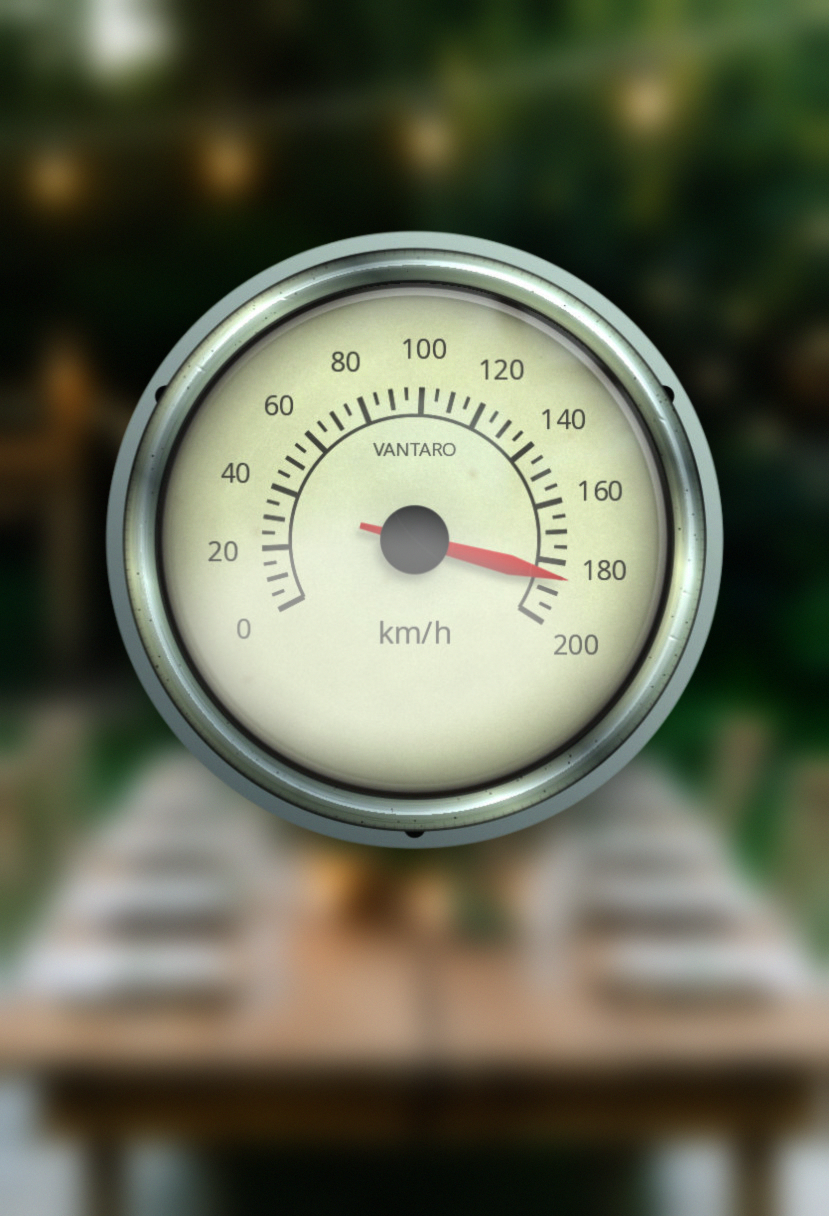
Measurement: 185 km/h
